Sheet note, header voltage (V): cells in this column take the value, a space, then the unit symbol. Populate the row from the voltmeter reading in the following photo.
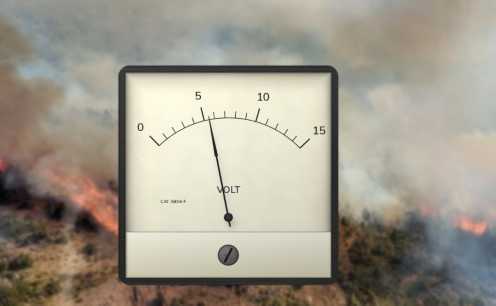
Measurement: 5.5 V
